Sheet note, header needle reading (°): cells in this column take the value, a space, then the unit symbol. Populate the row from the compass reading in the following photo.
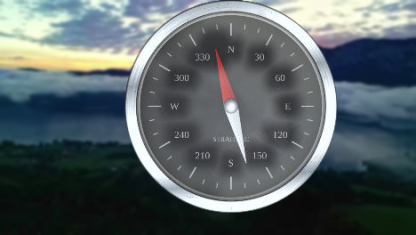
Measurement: 345 °
